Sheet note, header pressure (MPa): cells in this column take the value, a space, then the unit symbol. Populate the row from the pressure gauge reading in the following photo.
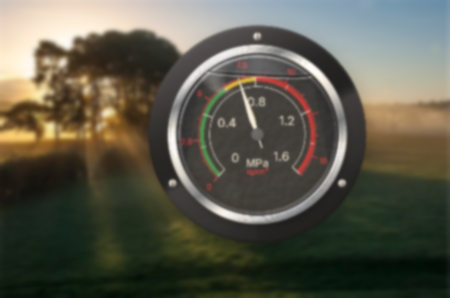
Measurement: 0.7 MPa
